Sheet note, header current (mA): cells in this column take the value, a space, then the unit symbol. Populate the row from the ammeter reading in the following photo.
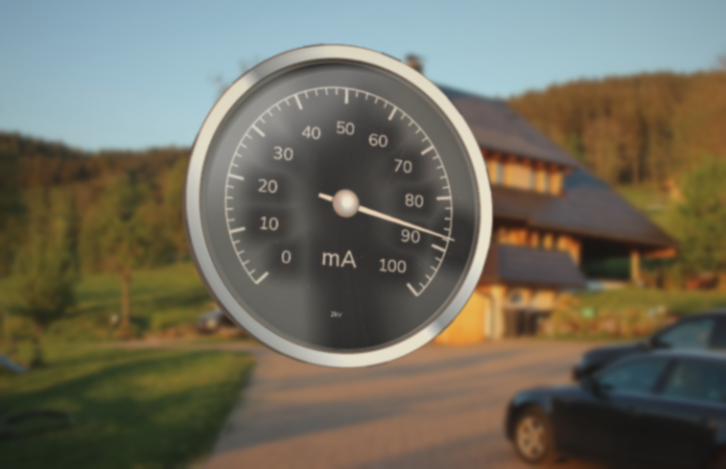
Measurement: 88 mA
